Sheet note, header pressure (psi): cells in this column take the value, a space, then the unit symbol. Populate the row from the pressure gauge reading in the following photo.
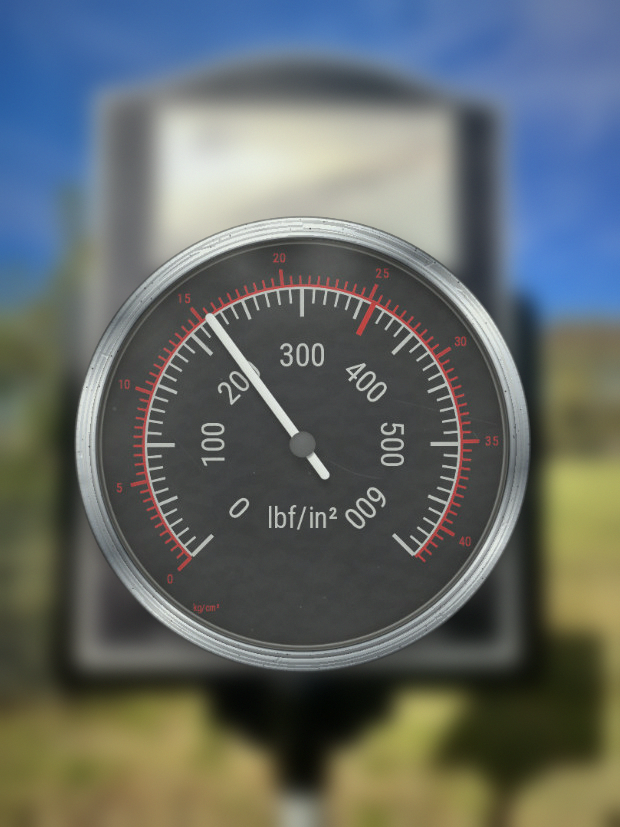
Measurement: 220 psi
